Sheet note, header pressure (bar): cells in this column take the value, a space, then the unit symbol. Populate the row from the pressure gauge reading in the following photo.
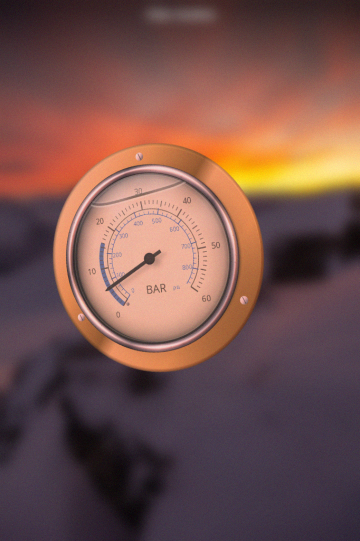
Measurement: 5 bar
